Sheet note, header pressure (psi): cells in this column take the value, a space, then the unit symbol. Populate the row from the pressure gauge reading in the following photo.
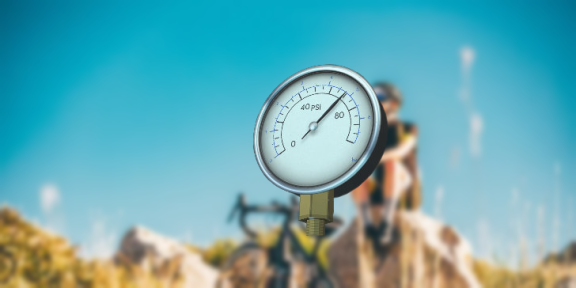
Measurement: 70 psi
